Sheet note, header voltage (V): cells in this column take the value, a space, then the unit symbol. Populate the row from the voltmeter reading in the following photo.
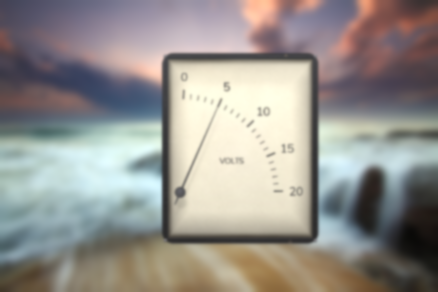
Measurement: 5 V
